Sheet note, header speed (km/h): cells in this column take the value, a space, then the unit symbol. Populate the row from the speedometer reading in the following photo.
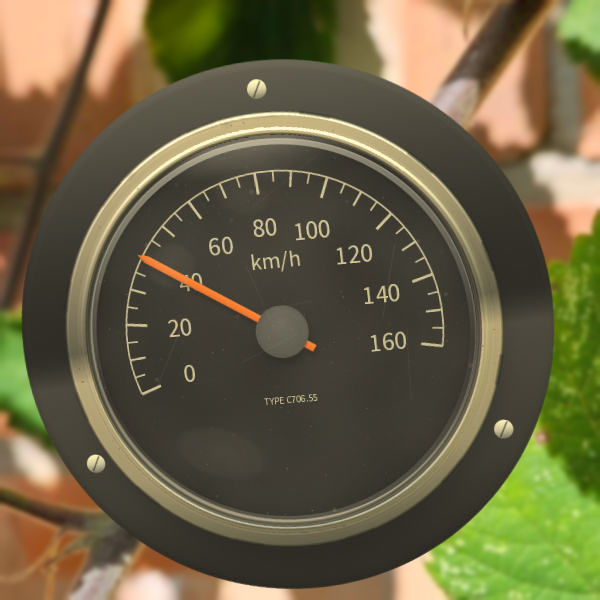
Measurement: 40 km/h
